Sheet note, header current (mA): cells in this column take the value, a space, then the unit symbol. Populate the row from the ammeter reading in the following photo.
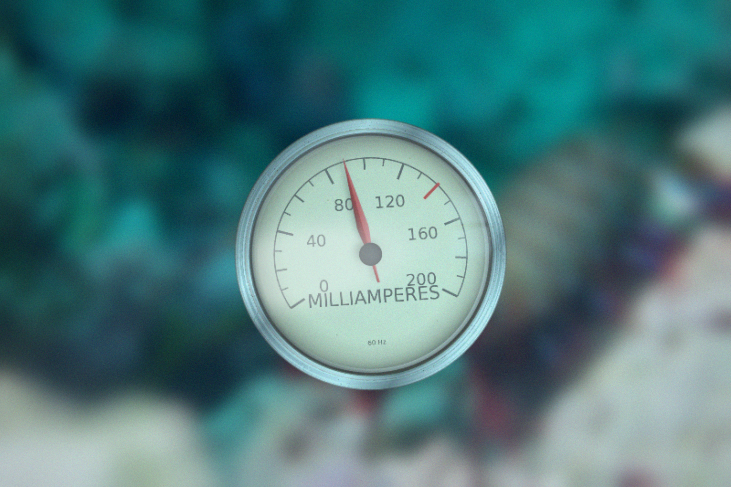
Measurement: 90 mA
